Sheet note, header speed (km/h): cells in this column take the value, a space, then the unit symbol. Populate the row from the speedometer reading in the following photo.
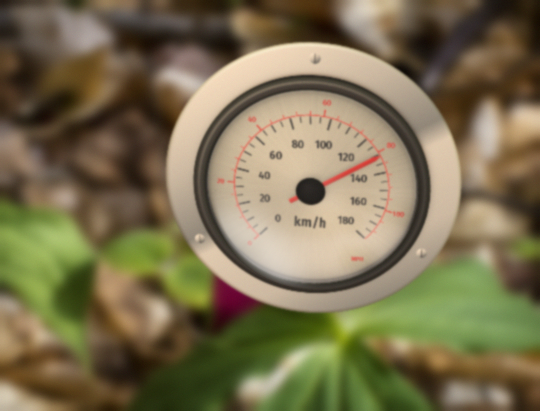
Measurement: 130 km/h
